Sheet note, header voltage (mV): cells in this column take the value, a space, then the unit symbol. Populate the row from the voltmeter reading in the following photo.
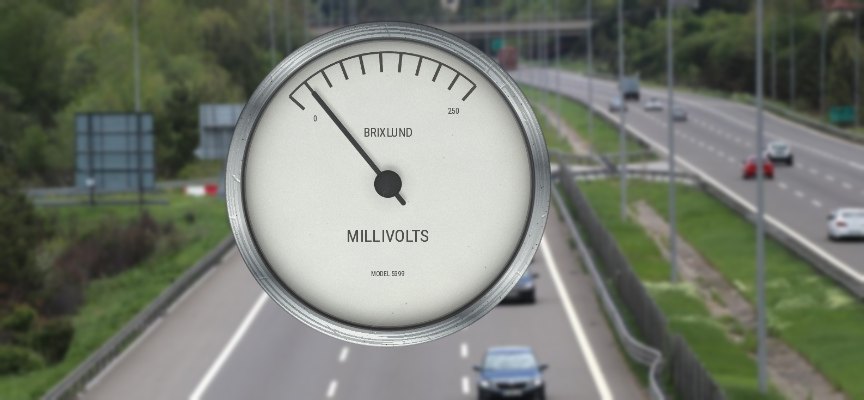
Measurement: 25 mV
